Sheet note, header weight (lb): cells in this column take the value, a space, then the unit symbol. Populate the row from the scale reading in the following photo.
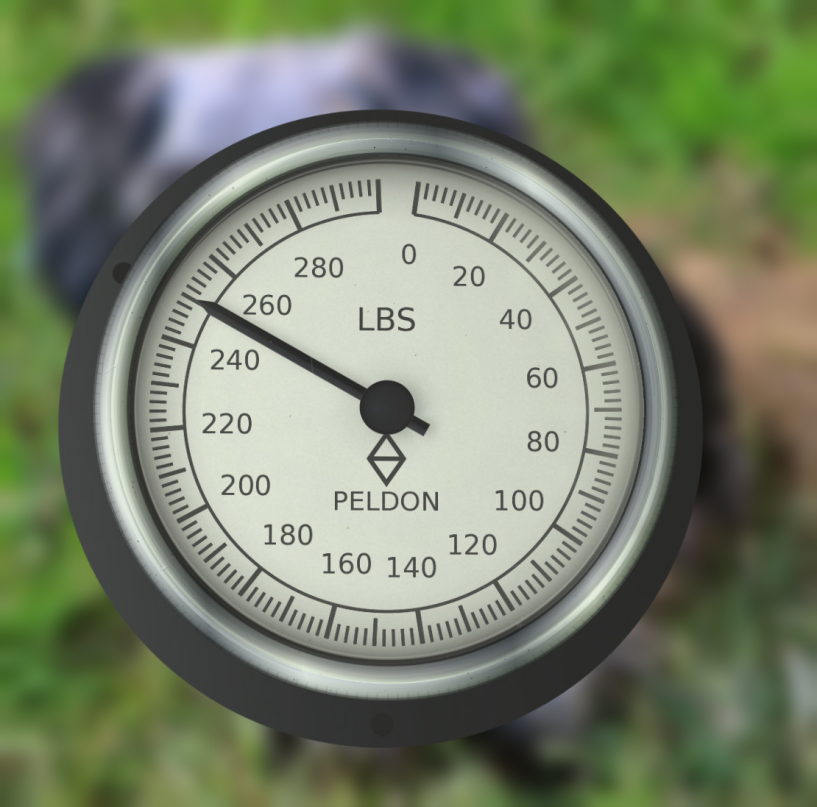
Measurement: 250 lb
